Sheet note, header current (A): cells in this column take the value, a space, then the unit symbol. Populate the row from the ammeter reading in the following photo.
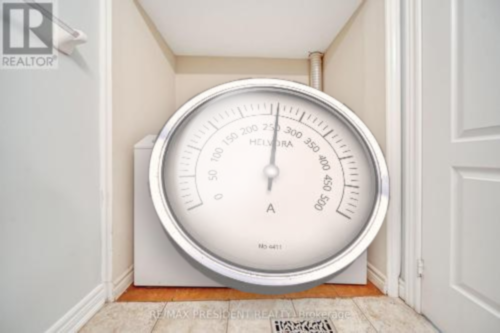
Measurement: 260 A
